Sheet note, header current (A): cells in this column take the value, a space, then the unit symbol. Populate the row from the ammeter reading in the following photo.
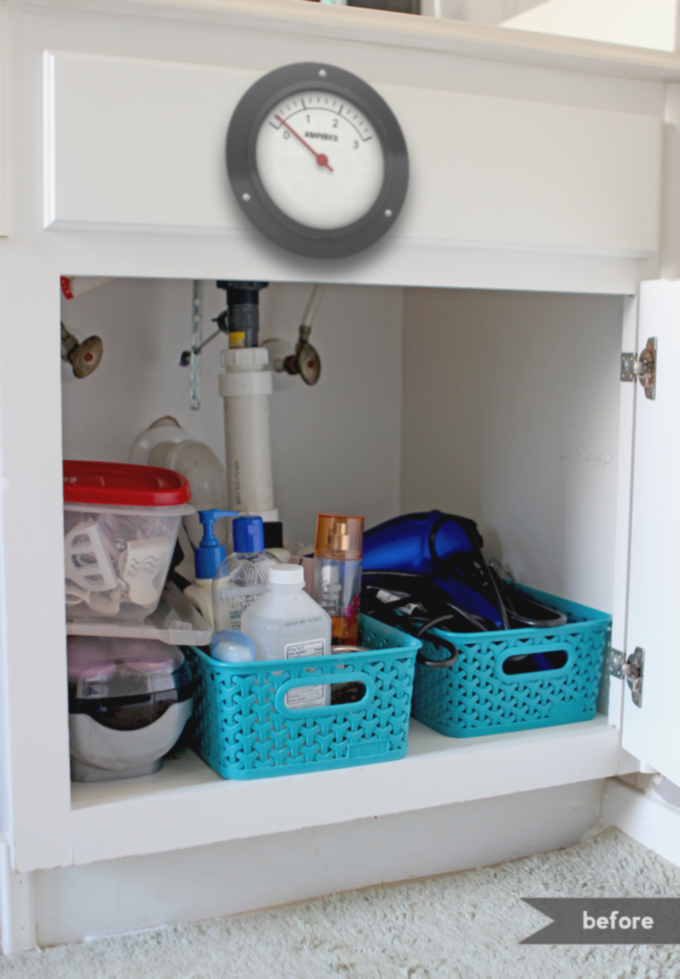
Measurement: 0.2 A
